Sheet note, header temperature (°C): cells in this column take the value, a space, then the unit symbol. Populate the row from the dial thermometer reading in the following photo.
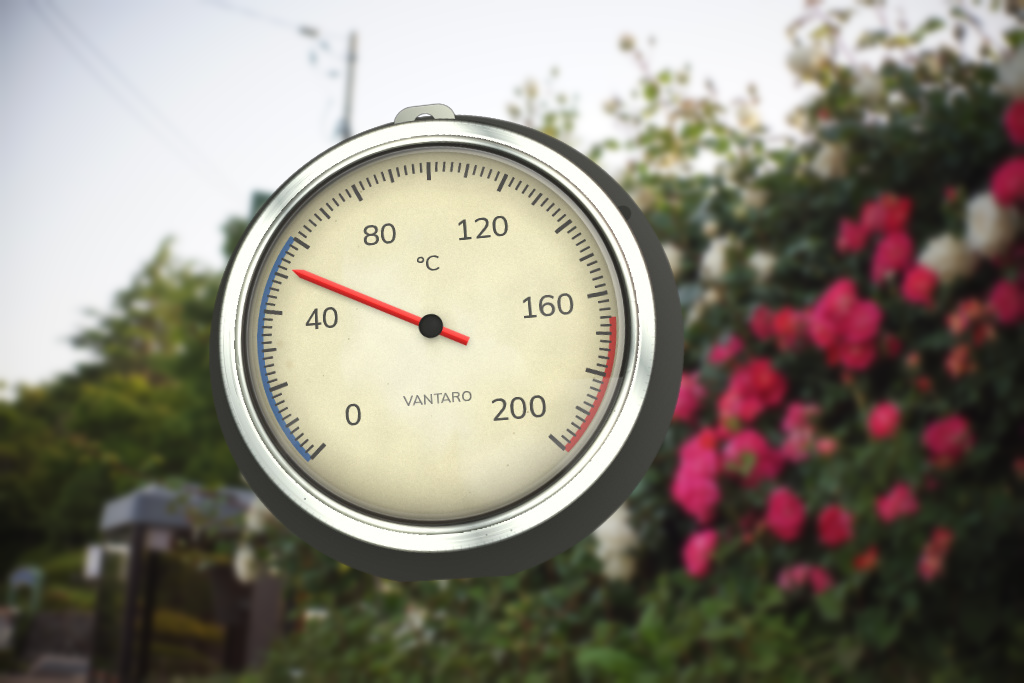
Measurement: 52 °C
